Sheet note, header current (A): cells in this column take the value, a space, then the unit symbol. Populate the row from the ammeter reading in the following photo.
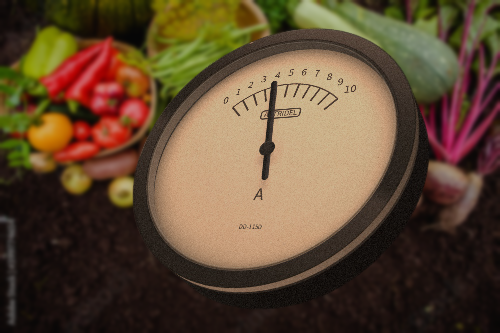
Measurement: 4 A
